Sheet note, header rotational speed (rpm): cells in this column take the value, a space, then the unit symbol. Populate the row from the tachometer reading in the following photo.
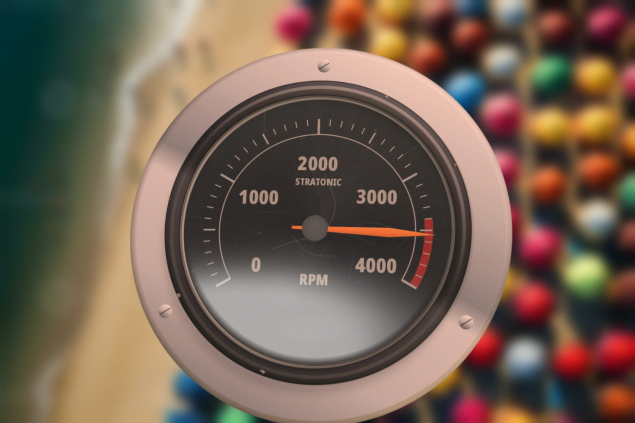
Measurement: 3550 rpm
